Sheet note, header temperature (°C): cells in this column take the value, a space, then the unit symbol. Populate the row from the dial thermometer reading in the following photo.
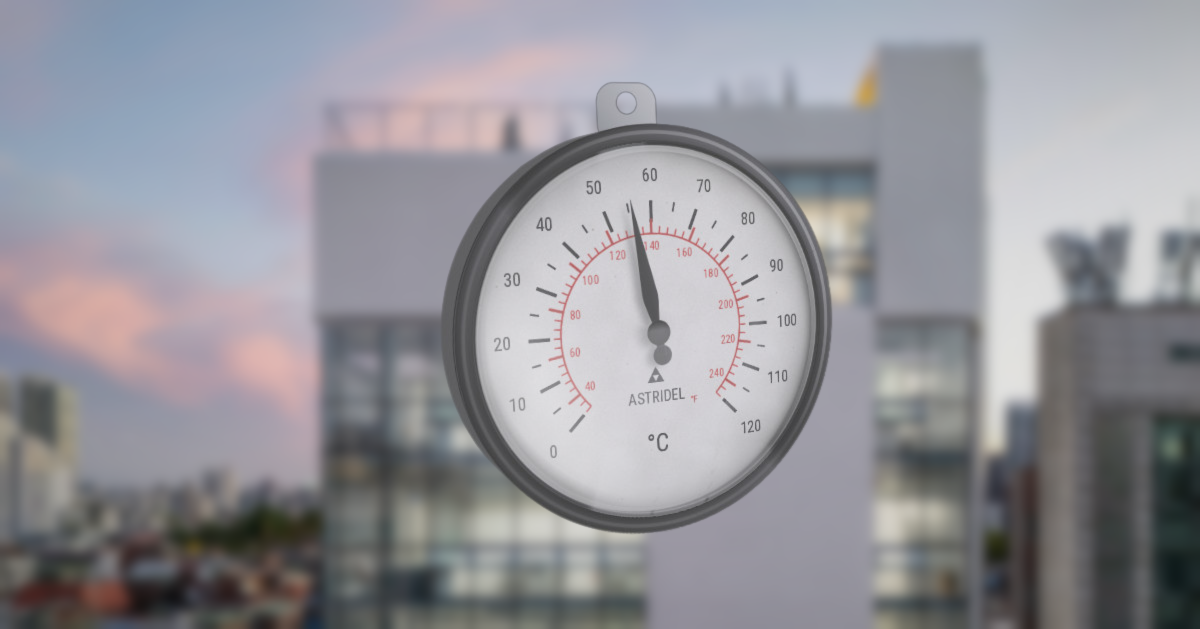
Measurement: 55 °C
